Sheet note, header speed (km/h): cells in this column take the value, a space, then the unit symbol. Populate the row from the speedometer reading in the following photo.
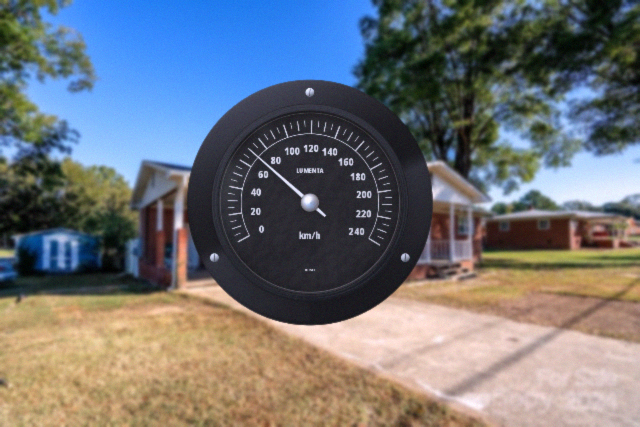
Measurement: 70 km/h
